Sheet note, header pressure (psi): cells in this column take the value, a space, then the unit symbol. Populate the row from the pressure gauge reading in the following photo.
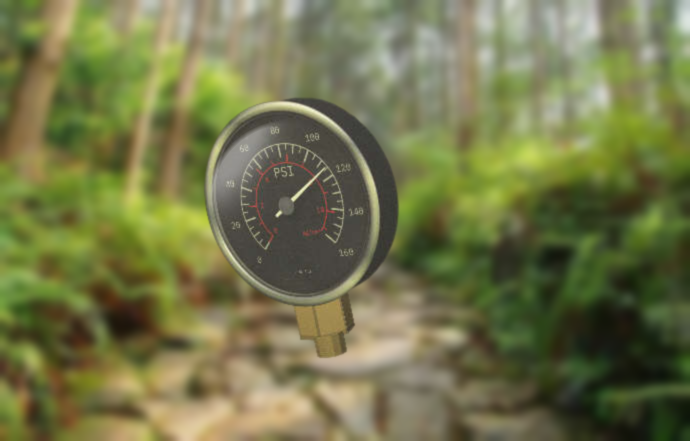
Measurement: 115 psi
